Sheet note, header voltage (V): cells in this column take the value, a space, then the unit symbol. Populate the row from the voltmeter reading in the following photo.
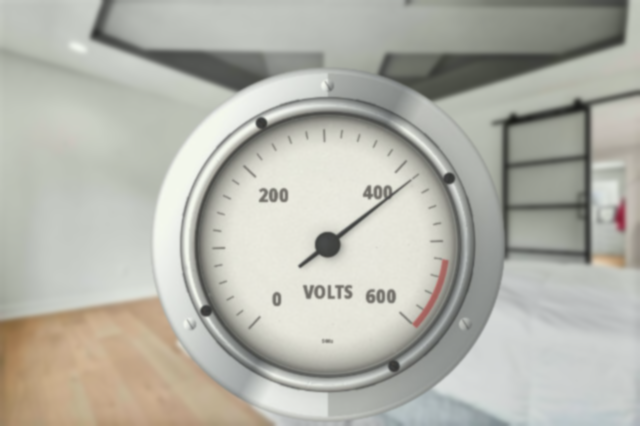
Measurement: 420 V
